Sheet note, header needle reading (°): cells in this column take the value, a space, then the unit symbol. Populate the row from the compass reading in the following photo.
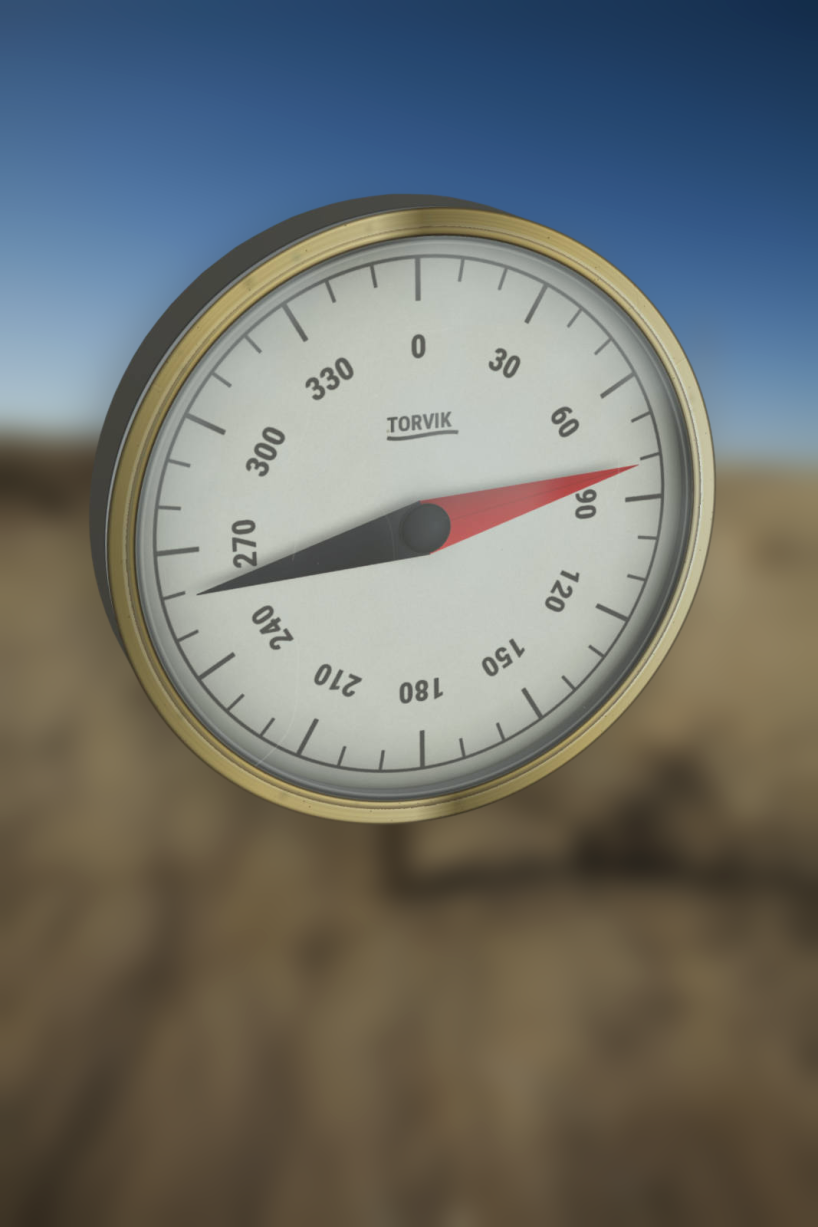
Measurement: 80 °
